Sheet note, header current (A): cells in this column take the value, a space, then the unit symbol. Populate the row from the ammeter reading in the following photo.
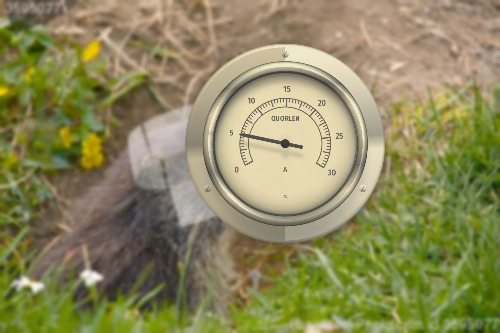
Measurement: 5 A
